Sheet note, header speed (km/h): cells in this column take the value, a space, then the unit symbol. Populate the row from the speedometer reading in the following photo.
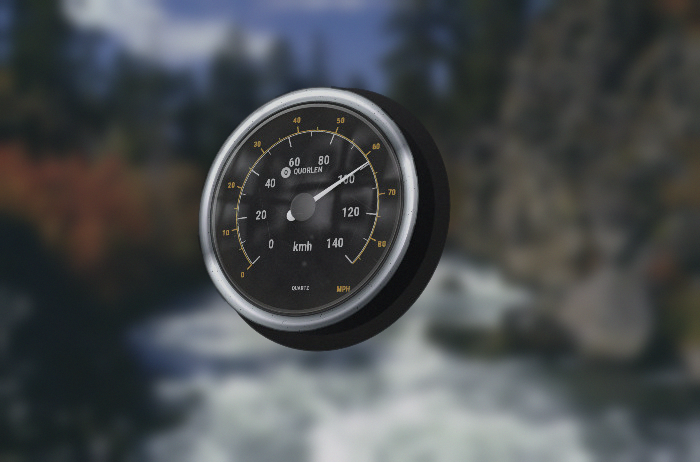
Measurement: 100 km/h
